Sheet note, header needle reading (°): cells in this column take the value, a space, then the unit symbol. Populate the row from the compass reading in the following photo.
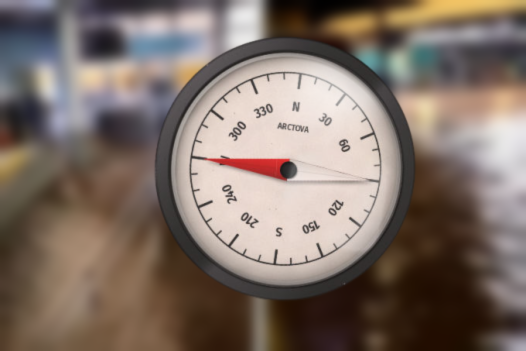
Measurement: 270 °
